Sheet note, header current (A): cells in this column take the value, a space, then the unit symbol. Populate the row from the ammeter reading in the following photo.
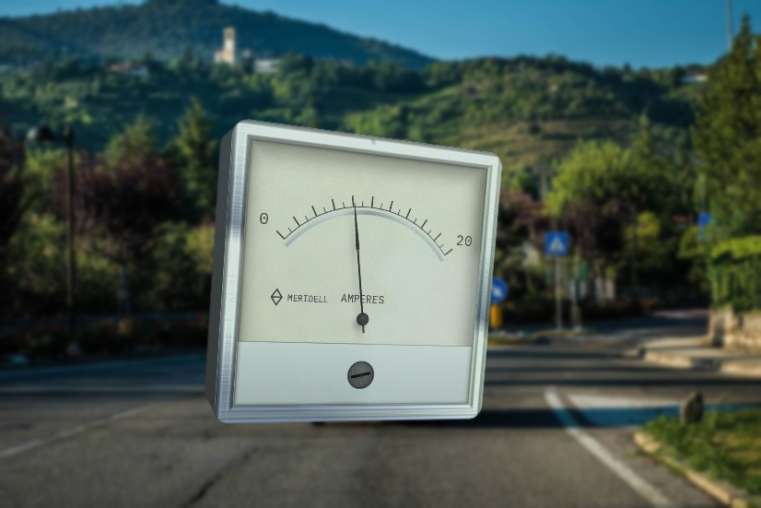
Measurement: 8 A
